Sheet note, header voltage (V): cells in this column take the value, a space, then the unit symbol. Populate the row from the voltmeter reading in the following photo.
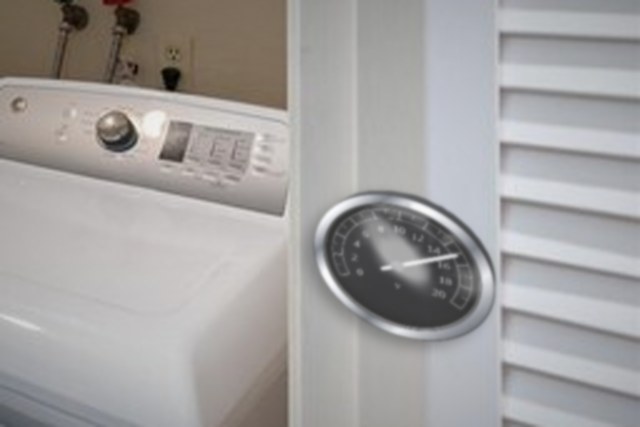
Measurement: 15 V
